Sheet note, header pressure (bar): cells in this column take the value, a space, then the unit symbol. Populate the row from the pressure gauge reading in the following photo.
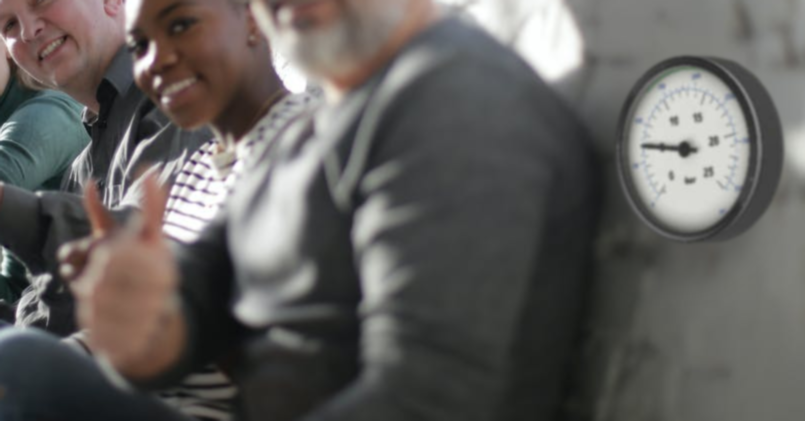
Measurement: 5 bar
